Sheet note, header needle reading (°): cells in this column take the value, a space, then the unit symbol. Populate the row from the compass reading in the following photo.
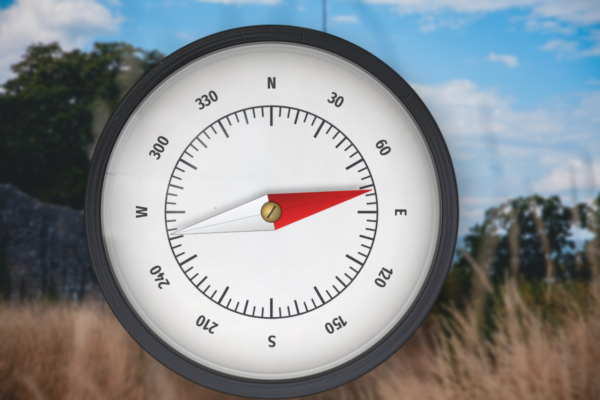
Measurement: 77.5 °
